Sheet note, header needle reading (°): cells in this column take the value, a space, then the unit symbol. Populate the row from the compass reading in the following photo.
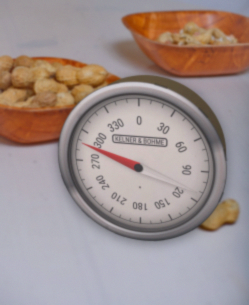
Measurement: 290 °
